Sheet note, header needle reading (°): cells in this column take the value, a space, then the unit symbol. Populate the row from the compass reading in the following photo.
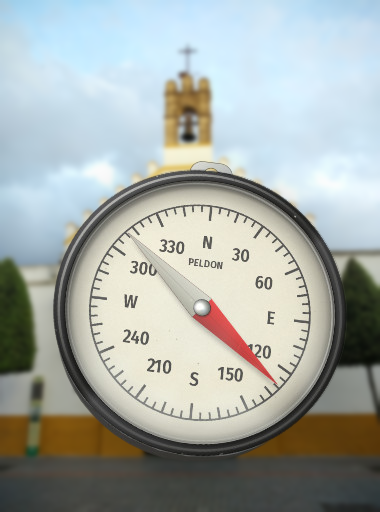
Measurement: 130 °
